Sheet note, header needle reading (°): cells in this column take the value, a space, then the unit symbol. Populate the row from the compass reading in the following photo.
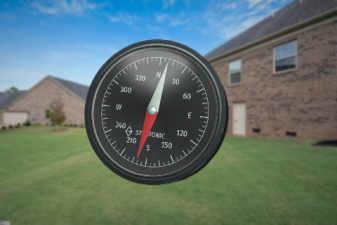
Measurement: 190 °
